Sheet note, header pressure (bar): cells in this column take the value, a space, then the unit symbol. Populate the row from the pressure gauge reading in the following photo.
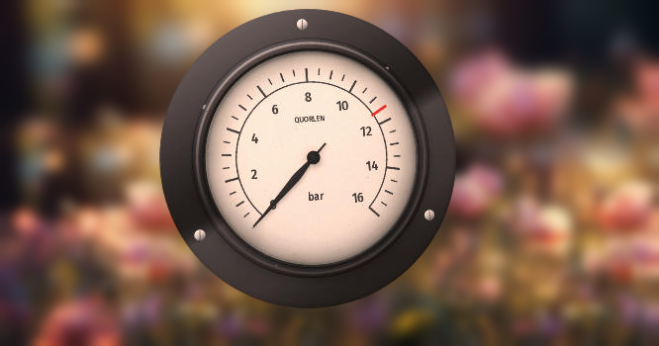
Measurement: 0 bar
